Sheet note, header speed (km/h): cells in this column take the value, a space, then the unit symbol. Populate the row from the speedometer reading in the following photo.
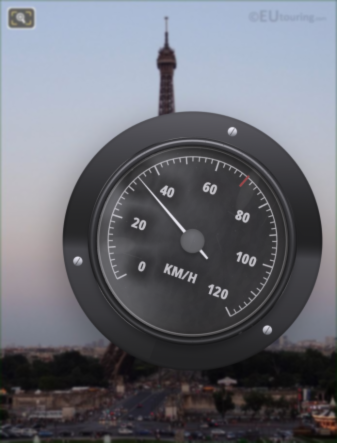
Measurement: 34 km/h
